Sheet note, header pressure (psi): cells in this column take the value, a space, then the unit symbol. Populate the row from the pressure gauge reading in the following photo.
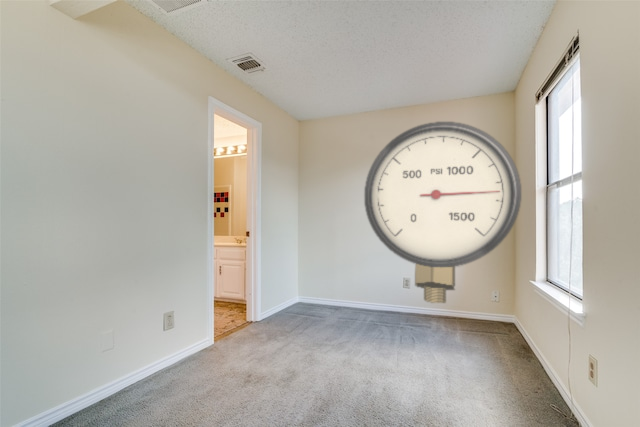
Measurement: 1250 psi
